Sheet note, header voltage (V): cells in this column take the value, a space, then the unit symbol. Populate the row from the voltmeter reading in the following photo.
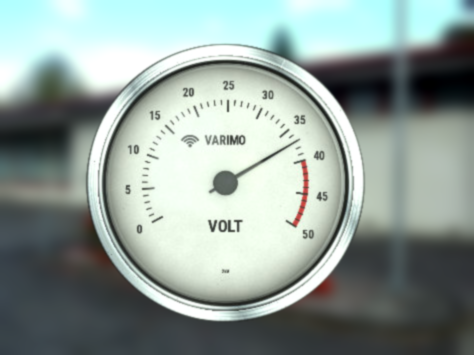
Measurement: 37 V
